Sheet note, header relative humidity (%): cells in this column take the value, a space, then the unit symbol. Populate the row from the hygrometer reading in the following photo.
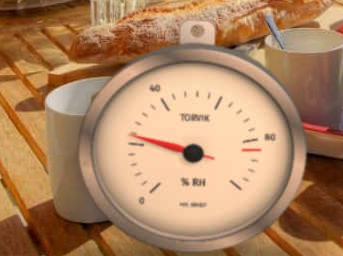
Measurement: 24 %
